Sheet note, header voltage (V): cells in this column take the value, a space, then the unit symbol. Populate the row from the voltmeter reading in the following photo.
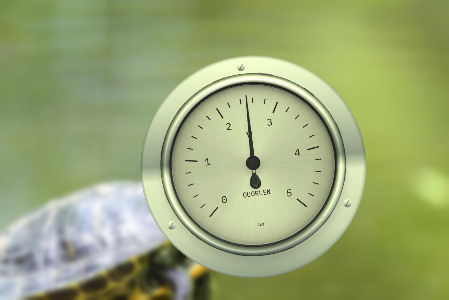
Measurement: 2.5 V
